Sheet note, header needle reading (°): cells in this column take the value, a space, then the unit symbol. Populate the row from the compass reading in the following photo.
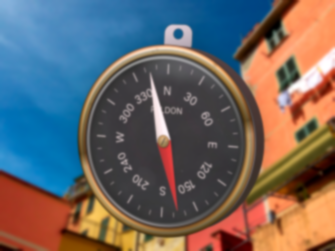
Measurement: 165 °
